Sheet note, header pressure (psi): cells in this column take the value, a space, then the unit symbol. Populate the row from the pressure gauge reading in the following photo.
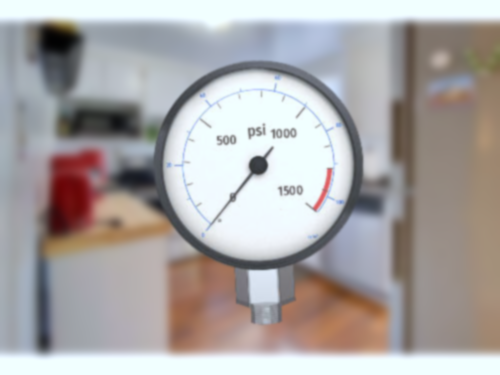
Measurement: 0 psi
